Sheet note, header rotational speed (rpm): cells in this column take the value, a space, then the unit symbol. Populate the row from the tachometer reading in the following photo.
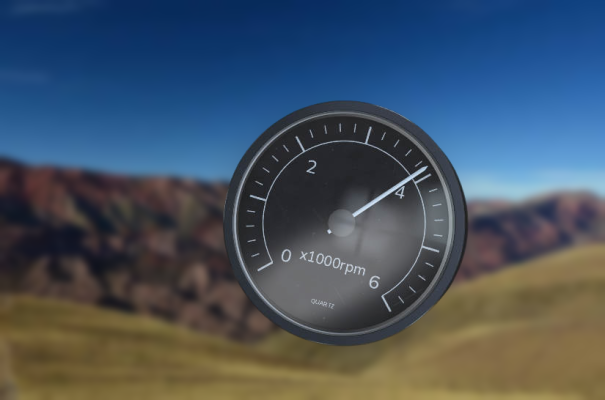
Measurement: 3900 rpm
